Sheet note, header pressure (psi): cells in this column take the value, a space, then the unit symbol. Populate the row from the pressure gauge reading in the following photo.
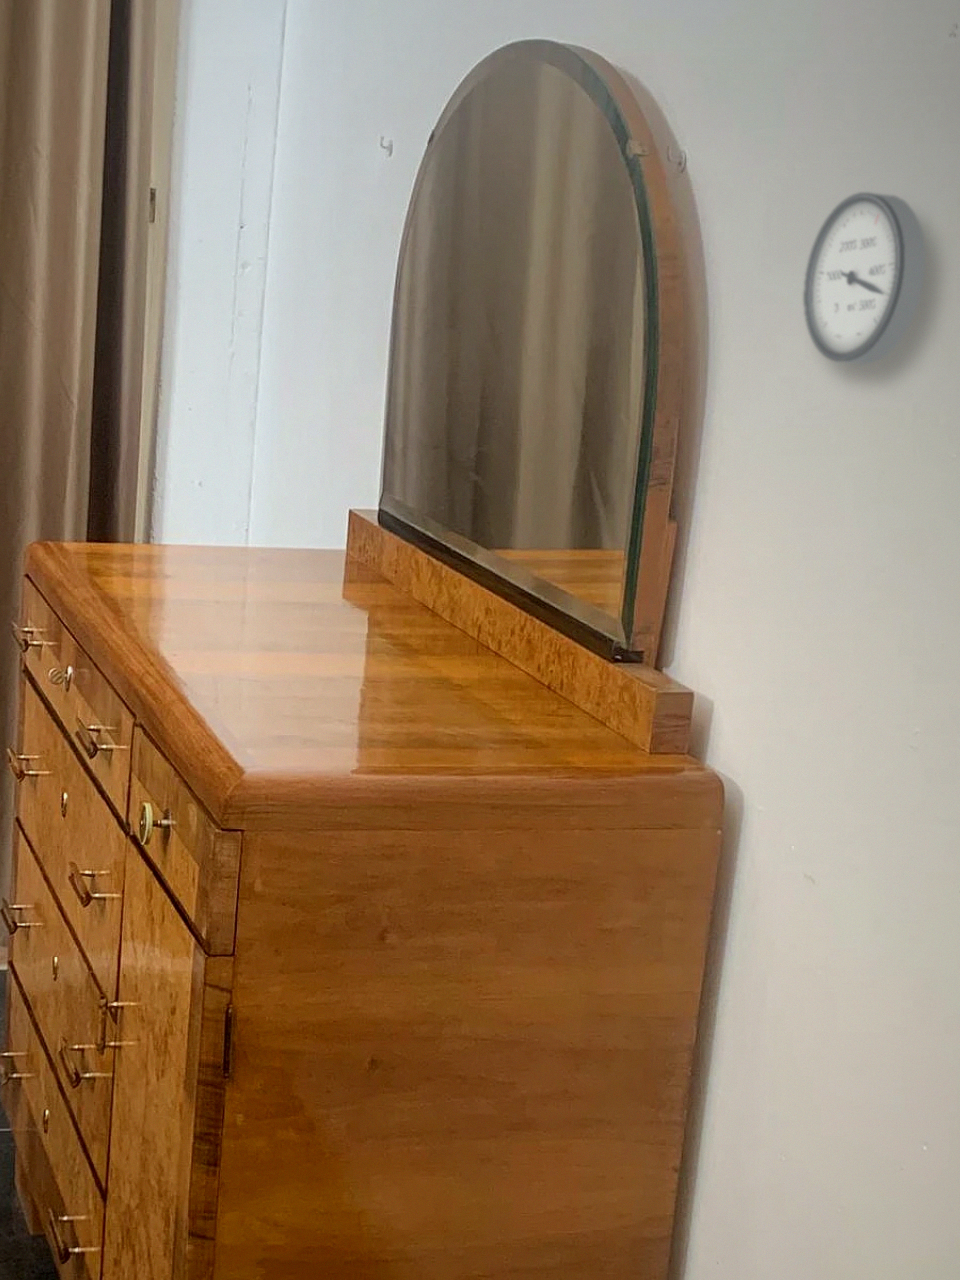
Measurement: 4500 psi
